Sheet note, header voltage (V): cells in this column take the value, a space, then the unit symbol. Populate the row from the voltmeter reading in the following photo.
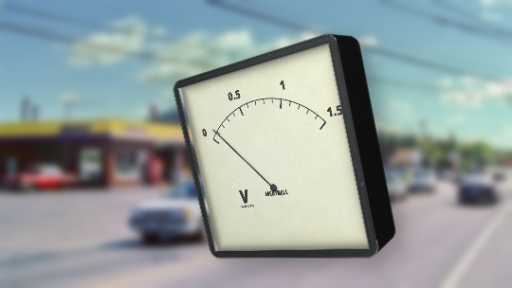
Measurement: 0.1 V
